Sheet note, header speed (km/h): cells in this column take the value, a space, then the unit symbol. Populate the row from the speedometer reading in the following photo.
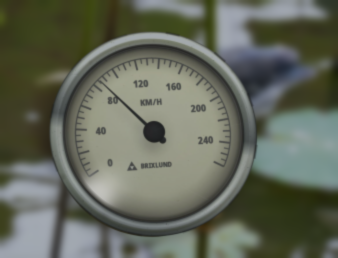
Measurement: 85 km/h
